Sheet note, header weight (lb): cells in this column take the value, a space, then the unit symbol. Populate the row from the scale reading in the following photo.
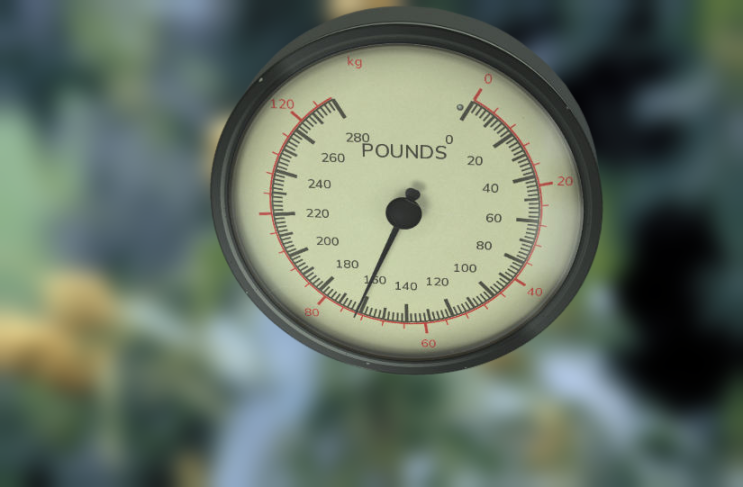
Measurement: 162 lb
